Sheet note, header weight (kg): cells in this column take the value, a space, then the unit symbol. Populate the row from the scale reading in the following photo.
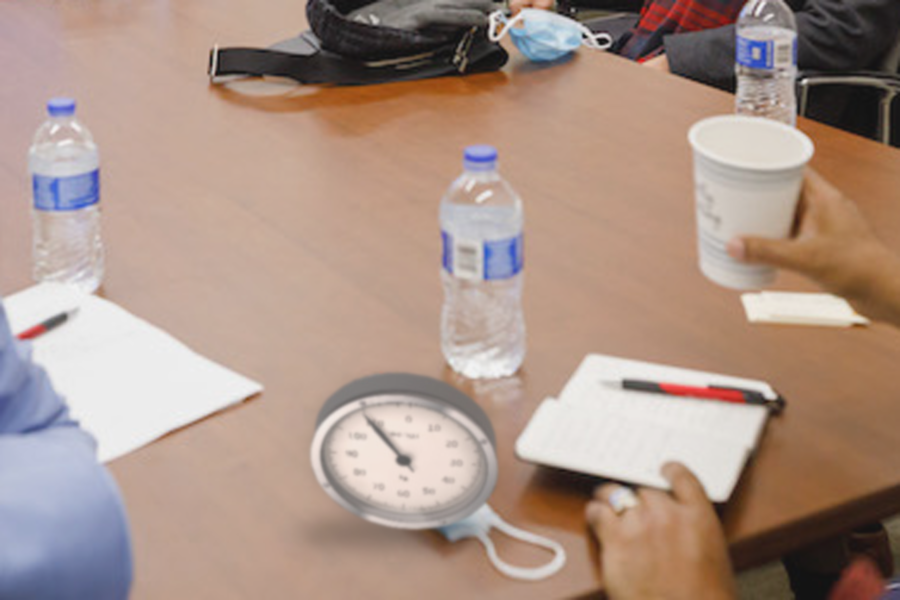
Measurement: 110 kg
